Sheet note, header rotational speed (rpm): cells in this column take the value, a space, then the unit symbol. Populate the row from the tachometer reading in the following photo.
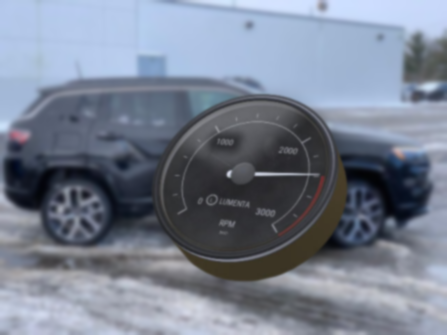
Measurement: 2400 rpm
